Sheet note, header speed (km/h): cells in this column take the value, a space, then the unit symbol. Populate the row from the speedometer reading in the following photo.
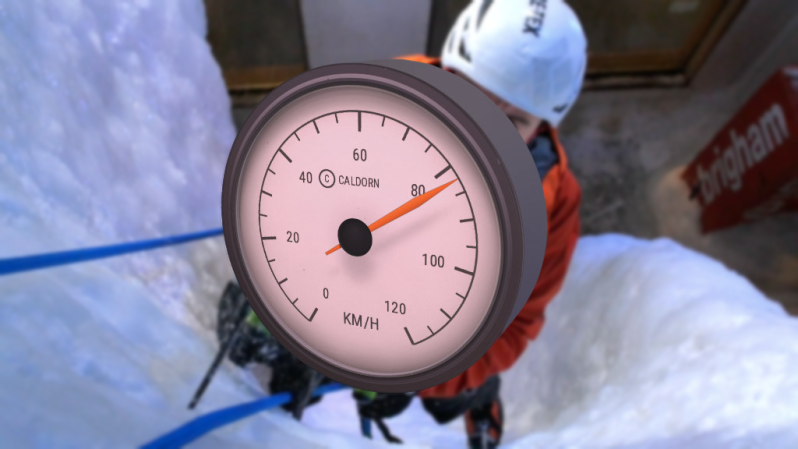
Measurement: 82.5 km/h
